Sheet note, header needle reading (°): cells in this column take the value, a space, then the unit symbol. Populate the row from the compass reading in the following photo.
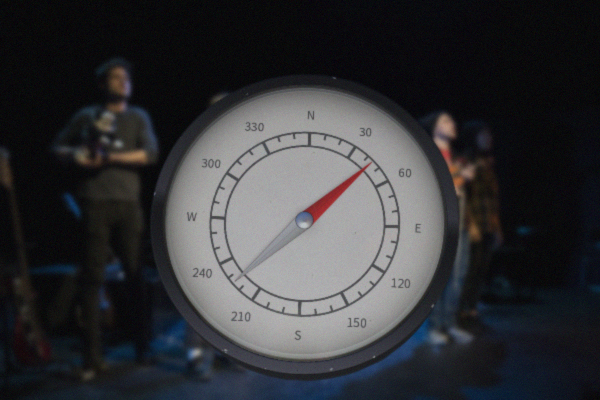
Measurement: 45 °
